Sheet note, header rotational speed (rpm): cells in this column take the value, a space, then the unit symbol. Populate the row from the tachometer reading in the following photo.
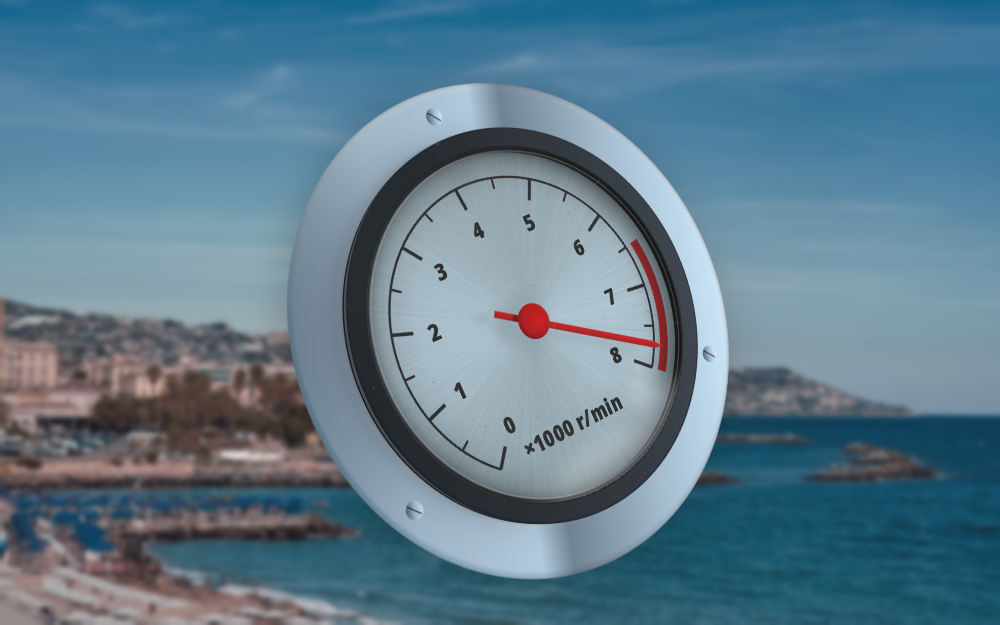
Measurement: 7750 rpm
